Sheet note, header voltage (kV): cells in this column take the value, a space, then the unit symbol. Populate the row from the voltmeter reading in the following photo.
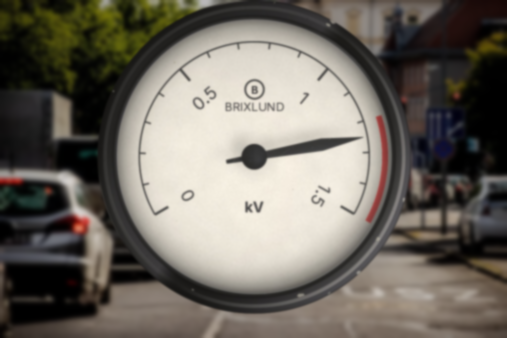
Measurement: 1.25 kV
